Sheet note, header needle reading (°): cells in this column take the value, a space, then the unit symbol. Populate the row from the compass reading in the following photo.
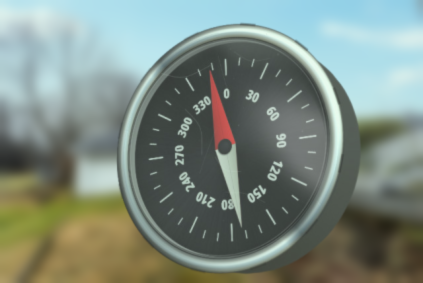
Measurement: 350 °
